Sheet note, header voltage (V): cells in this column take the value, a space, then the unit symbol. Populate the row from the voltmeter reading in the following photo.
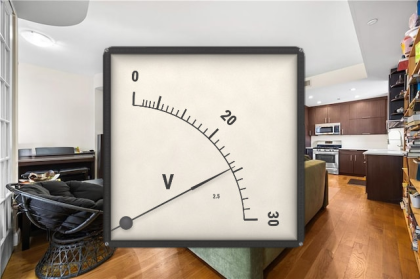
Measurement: 24.5 V
